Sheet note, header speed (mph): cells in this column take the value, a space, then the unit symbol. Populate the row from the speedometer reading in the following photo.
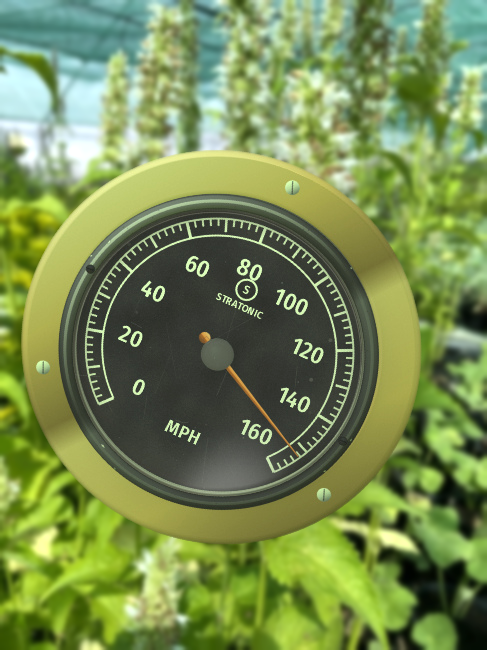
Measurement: 152 mph
